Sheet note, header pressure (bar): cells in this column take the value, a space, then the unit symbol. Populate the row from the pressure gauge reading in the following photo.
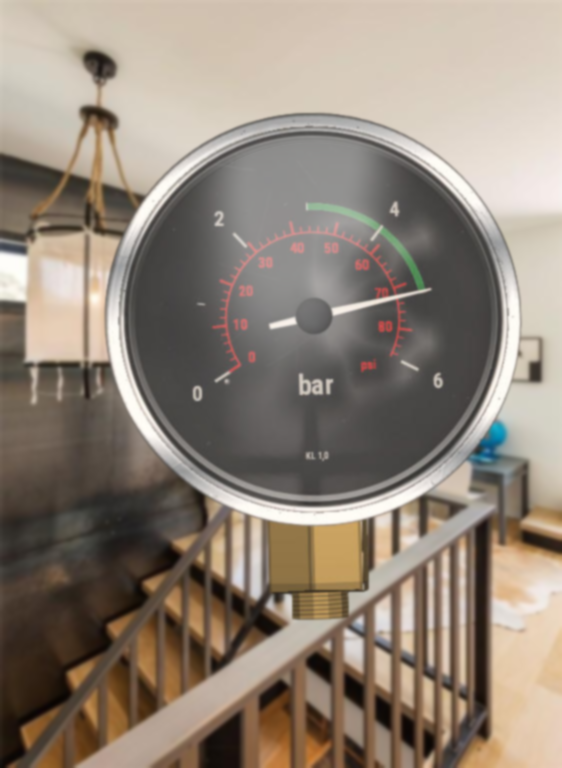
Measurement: 5 bar
